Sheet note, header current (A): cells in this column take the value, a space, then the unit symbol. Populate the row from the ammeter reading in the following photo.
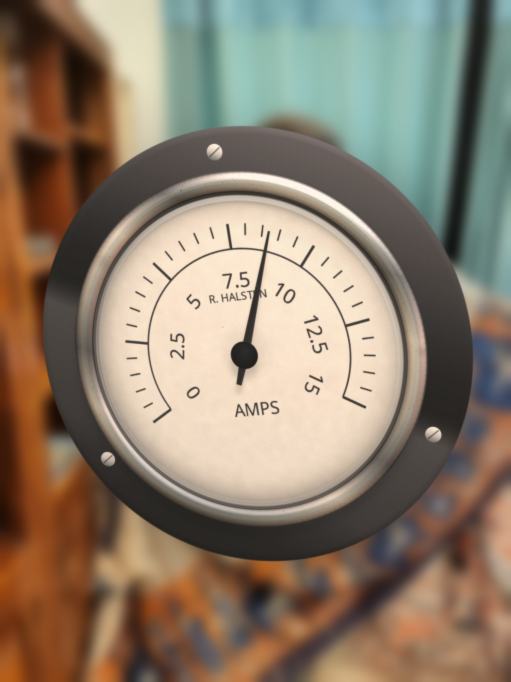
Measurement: 8.75 A
